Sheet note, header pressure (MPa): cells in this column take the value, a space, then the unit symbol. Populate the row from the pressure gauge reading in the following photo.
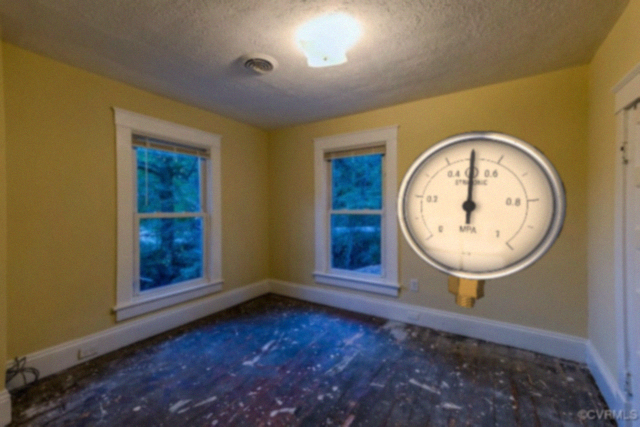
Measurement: 0.5 MPa
